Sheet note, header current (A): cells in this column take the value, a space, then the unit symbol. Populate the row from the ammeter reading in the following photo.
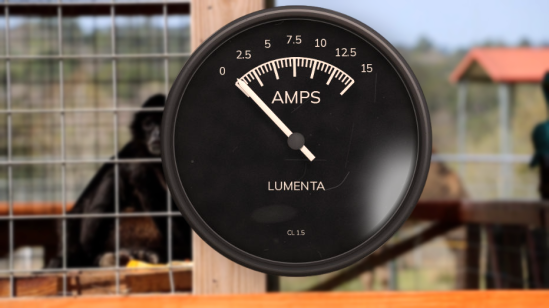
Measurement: 0.5 A
